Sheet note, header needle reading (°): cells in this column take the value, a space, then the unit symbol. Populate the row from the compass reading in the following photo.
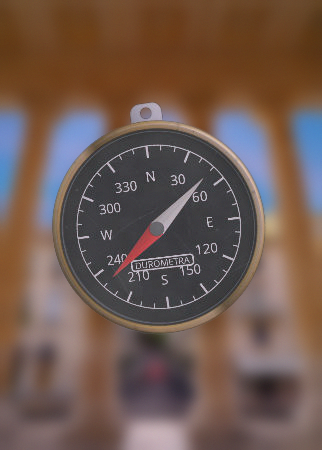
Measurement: 230 °
